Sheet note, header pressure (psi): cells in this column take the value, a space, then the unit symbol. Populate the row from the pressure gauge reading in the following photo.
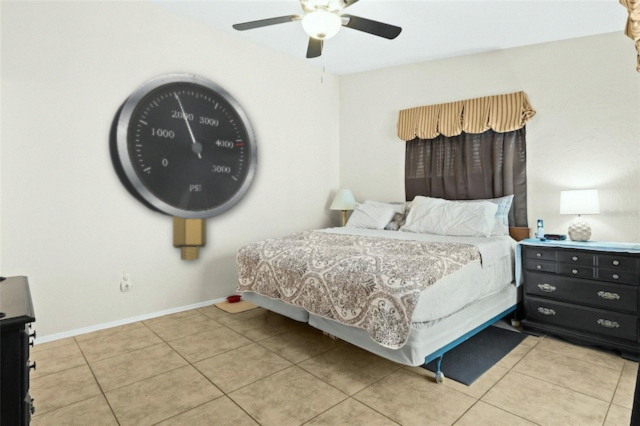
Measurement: 2000 psi
